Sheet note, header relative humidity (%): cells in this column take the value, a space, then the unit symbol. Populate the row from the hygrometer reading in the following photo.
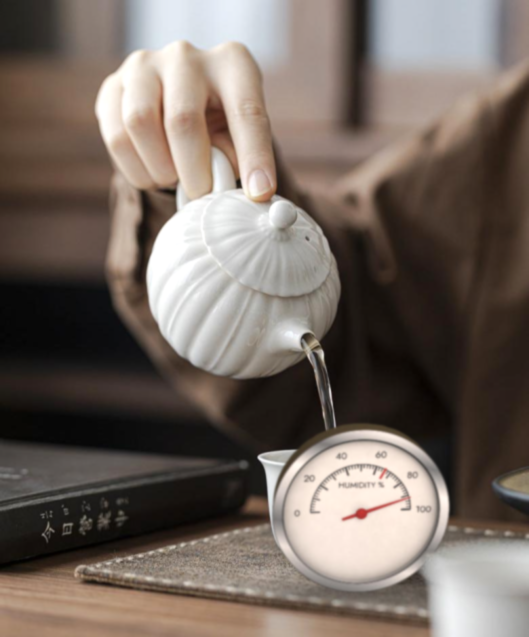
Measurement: 90 %
